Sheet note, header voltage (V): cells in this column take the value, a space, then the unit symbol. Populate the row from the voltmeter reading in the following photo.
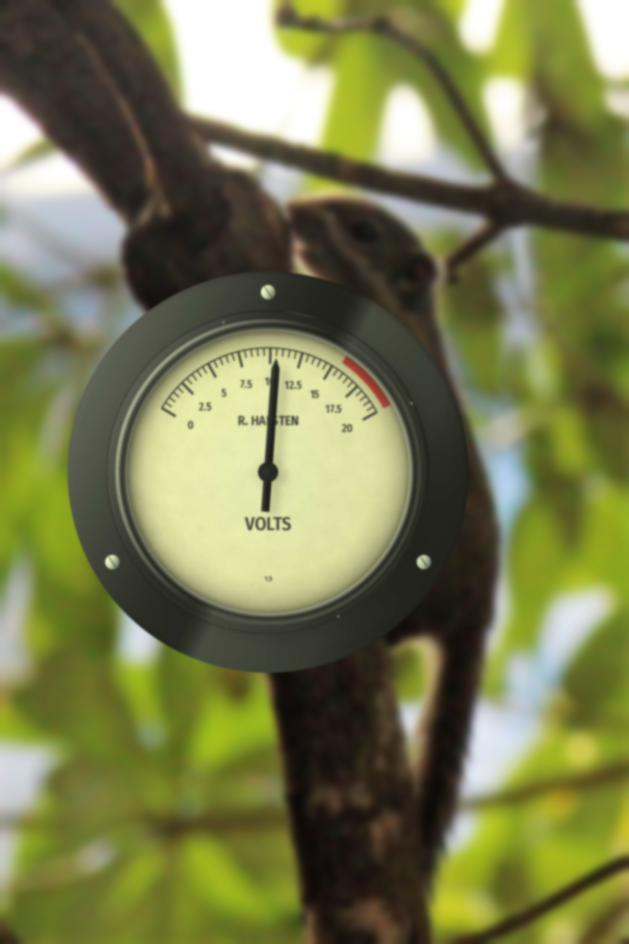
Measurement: 10.5 V
